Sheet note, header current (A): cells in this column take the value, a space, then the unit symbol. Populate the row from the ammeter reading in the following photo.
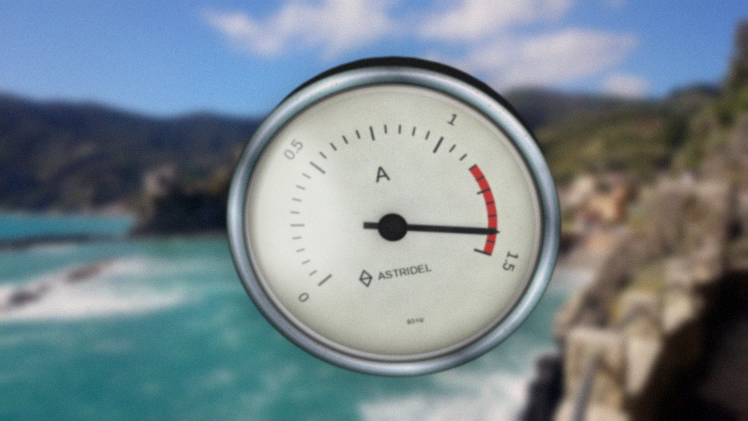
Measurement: 1.4 A
